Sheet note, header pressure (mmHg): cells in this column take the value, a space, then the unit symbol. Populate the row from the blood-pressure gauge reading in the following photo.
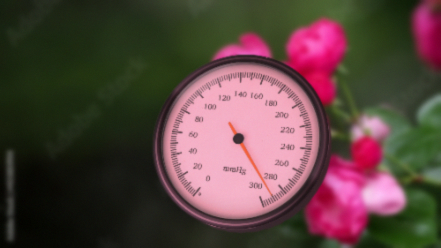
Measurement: 290 mmHg
